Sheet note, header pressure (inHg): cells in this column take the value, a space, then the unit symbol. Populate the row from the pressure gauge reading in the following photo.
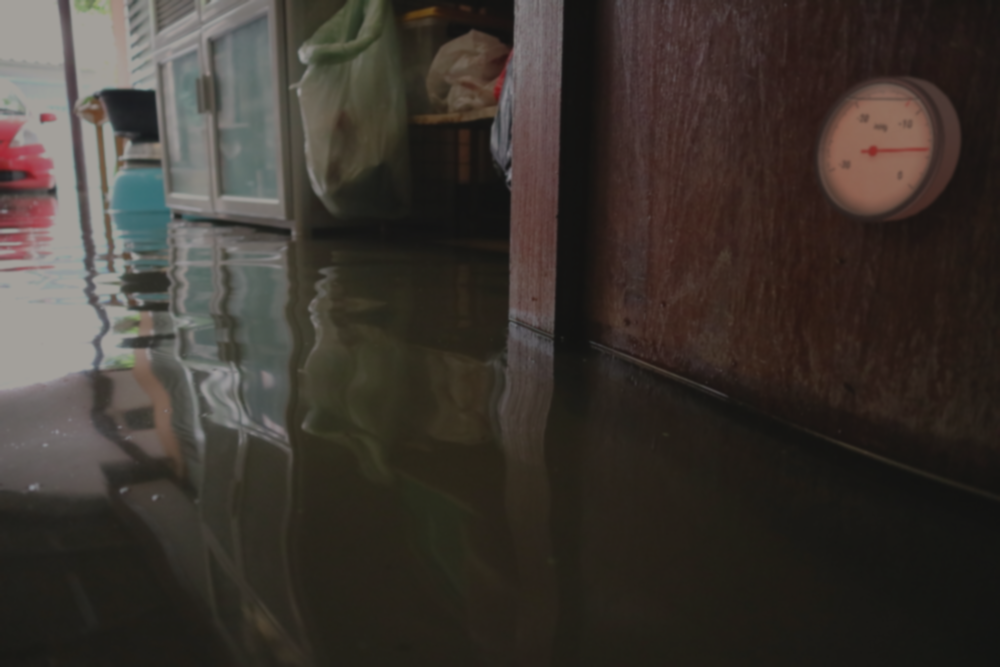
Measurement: -5 inHg
